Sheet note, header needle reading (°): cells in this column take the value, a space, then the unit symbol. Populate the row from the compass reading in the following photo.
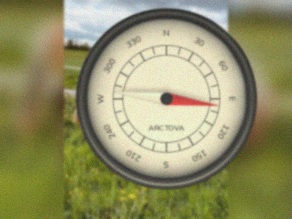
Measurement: 97.5 °
